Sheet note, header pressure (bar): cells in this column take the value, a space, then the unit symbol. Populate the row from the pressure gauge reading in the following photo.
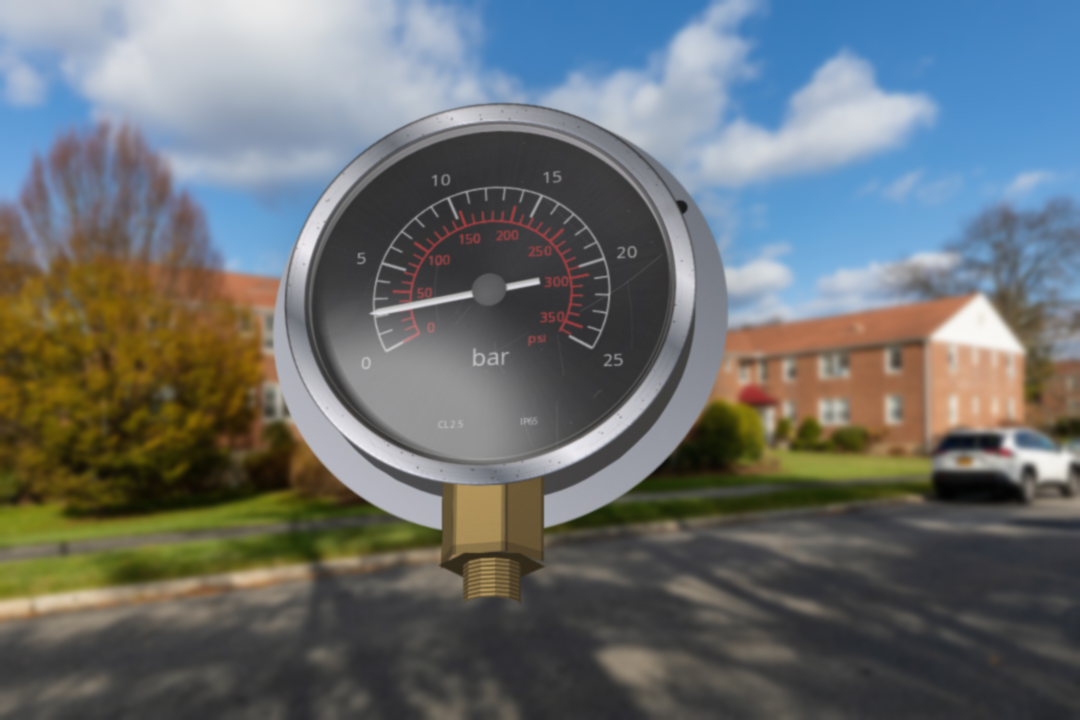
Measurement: 2 bar
